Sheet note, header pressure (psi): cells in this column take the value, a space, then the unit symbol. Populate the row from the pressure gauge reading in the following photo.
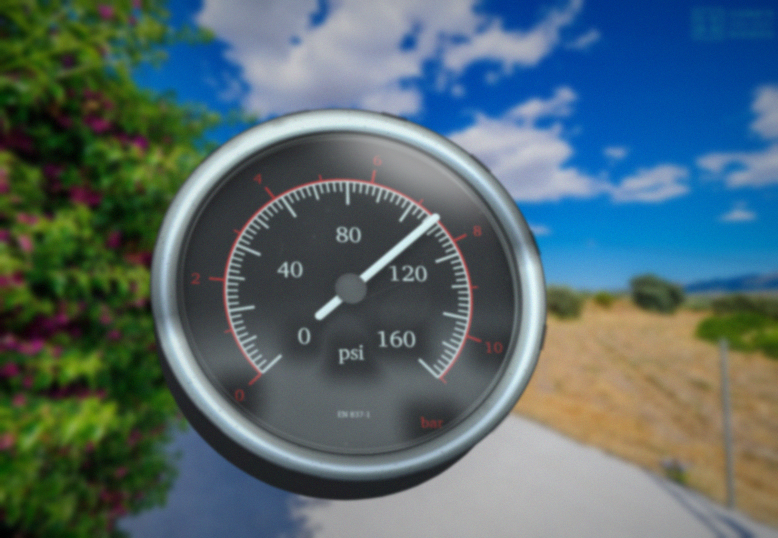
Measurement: 108 psi
